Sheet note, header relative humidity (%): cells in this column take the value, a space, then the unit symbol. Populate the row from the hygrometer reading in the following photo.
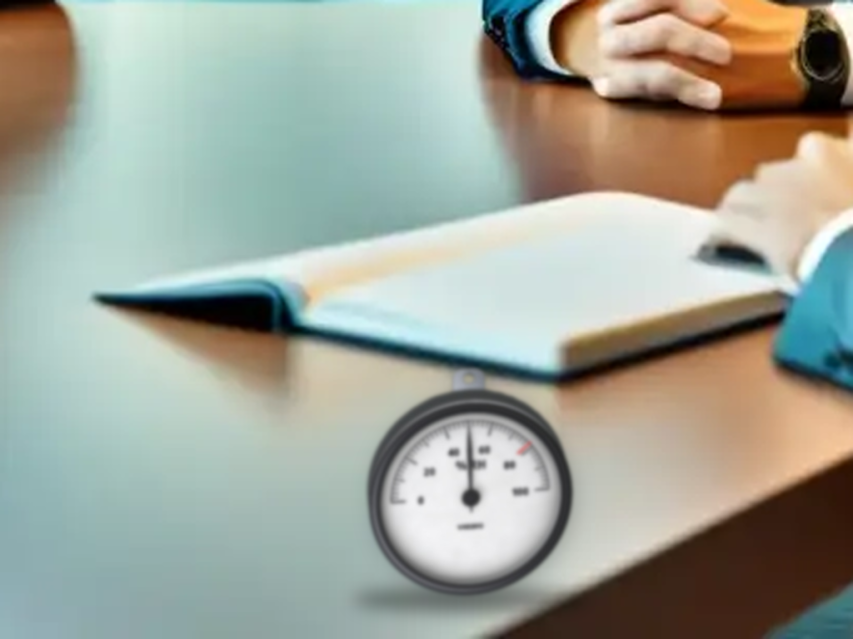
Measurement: 50 %
